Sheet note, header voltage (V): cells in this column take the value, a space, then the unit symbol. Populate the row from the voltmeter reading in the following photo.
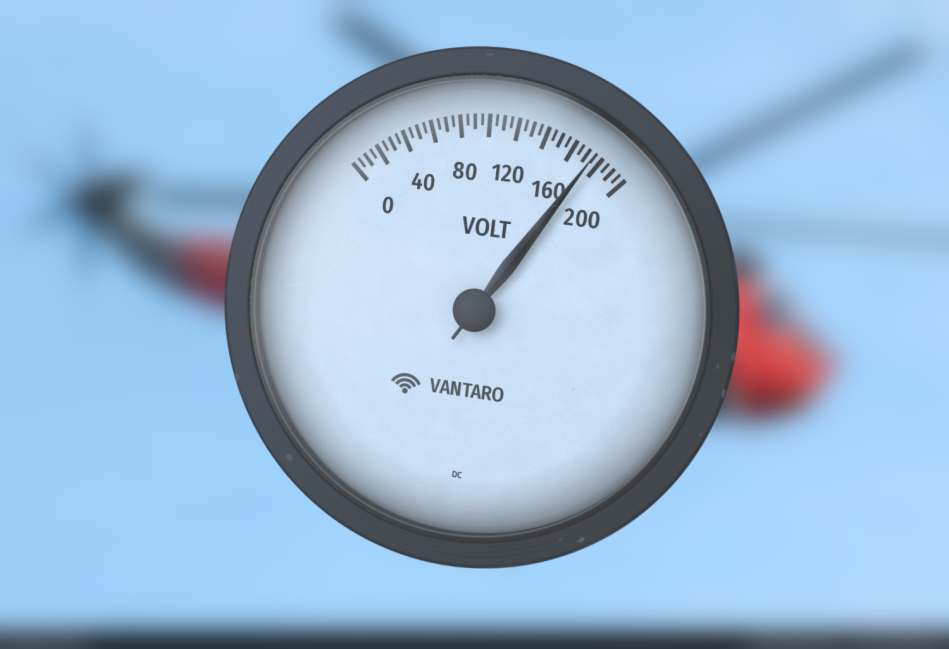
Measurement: 175 V
